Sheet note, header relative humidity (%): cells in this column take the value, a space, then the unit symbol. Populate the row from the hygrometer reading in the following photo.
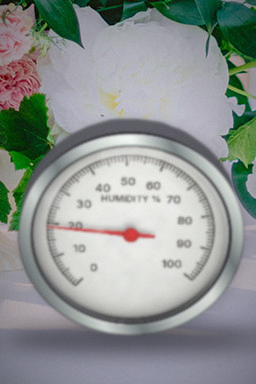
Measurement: 20 %
